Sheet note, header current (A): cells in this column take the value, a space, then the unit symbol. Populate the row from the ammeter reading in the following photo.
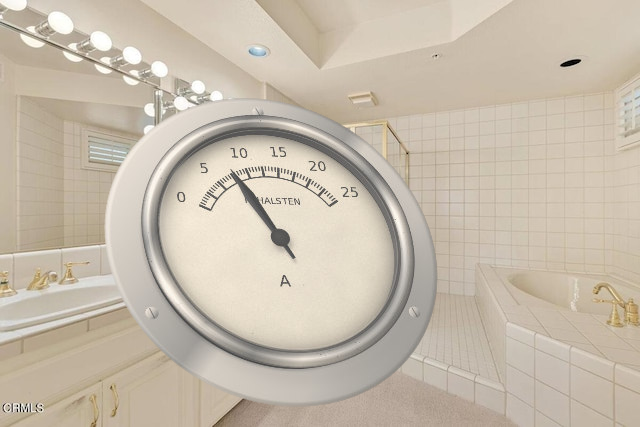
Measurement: 7.5 A
